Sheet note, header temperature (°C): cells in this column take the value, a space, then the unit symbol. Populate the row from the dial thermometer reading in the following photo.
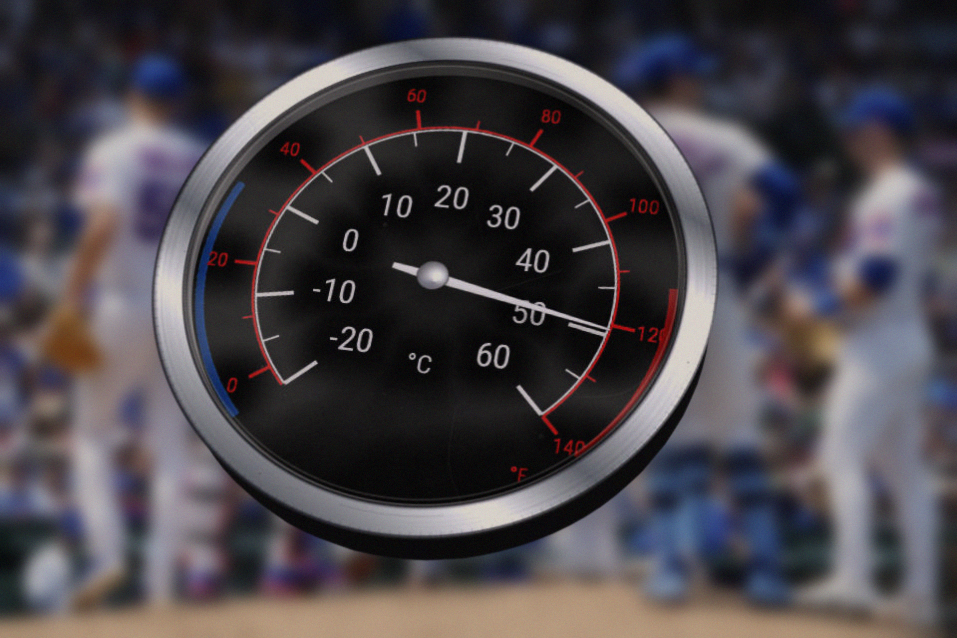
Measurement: 50 °C
